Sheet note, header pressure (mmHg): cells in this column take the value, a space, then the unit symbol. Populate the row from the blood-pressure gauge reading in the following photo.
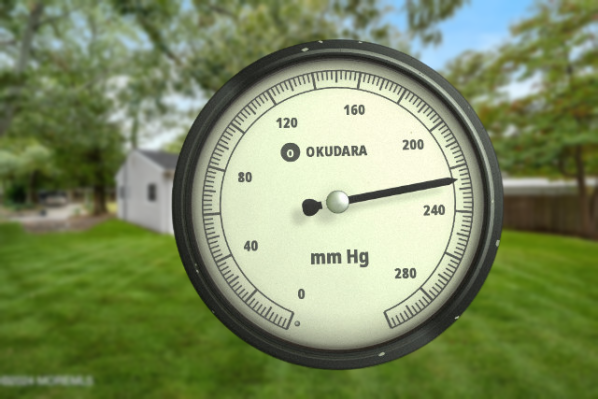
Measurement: 226 mmHg
